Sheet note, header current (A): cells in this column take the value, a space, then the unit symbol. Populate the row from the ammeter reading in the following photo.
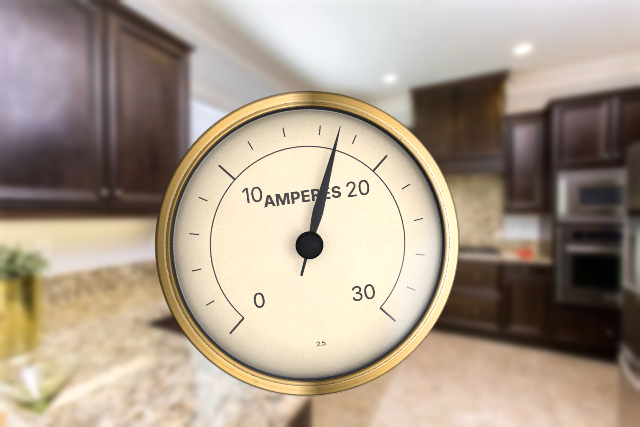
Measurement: 17 A
